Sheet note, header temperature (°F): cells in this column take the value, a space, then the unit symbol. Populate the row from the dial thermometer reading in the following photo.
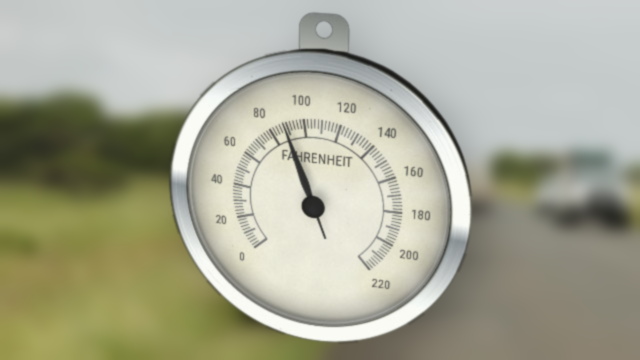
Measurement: 90 °F
